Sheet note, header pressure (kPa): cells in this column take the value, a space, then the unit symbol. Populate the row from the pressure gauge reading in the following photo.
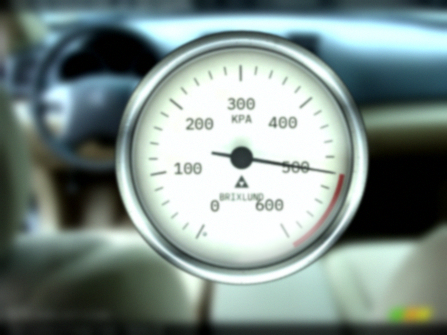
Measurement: 500 kPa
